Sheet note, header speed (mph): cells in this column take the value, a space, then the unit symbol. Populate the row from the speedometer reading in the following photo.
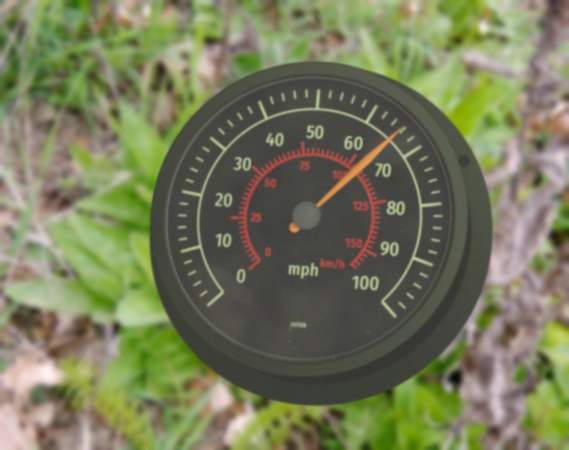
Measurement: 66 mph
